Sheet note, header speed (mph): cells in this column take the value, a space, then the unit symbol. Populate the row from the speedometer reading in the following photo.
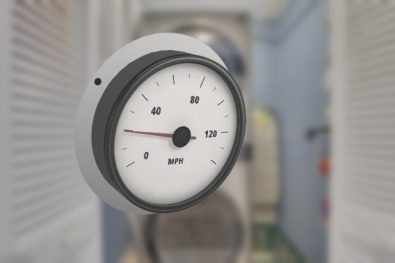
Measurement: 20 mph
